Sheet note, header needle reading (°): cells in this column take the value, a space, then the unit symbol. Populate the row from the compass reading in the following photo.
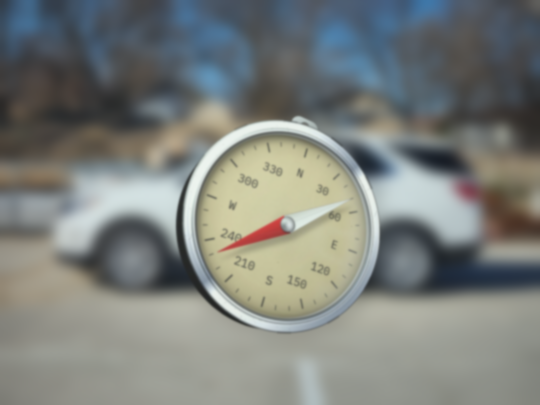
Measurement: 230 °
